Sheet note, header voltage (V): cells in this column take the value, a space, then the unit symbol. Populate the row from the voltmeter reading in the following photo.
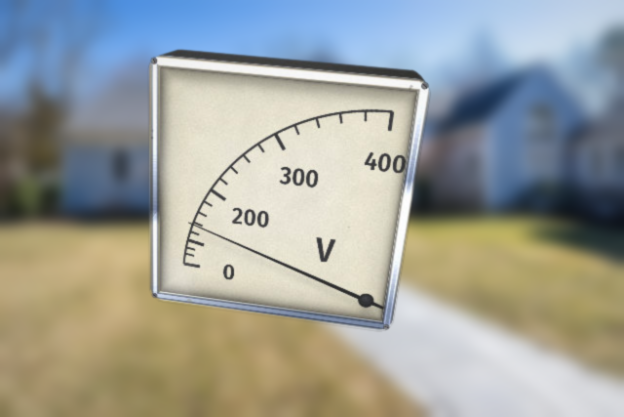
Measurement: 140 V
